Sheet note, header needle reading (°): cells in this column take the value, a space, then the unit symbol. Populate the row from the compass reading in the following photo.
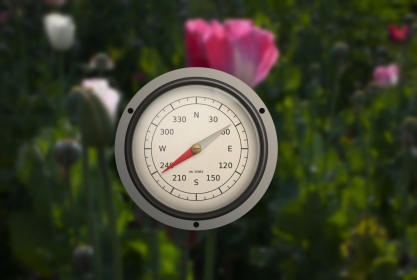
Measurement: 235 °
